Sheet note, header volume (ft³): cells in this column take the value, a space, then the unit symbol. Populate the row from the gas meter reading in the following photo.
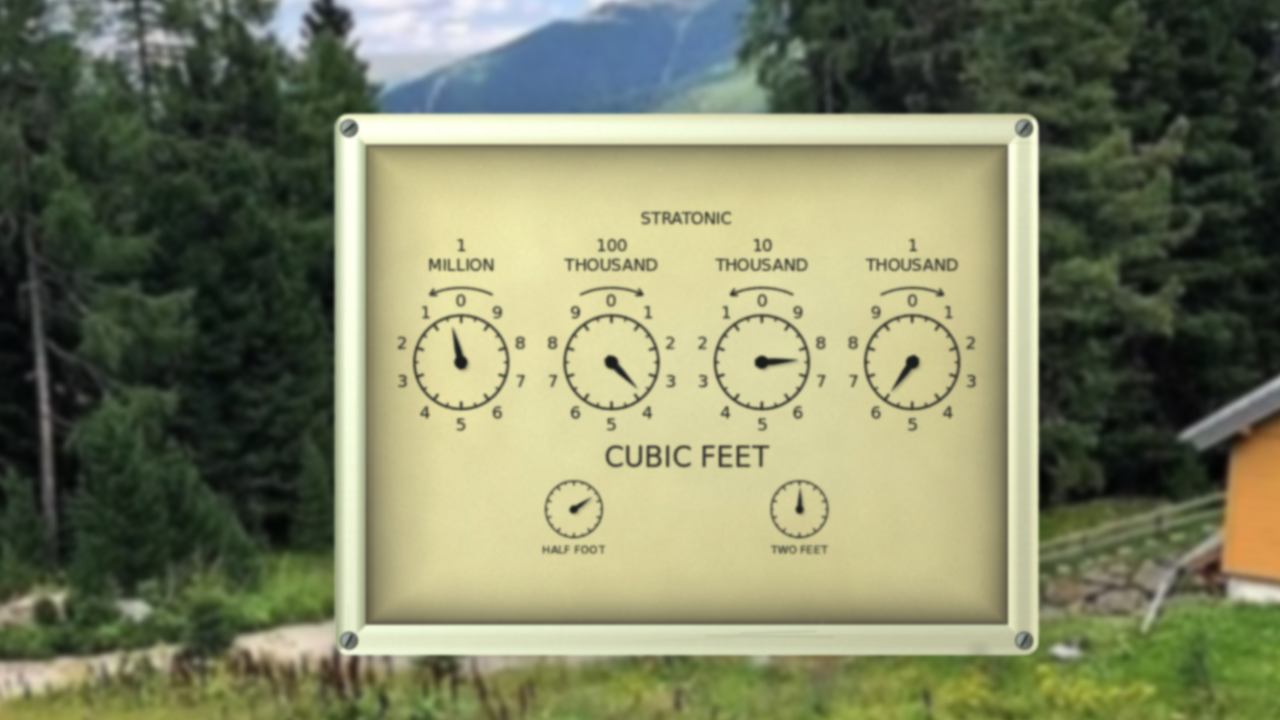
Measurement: 37600 ft³
